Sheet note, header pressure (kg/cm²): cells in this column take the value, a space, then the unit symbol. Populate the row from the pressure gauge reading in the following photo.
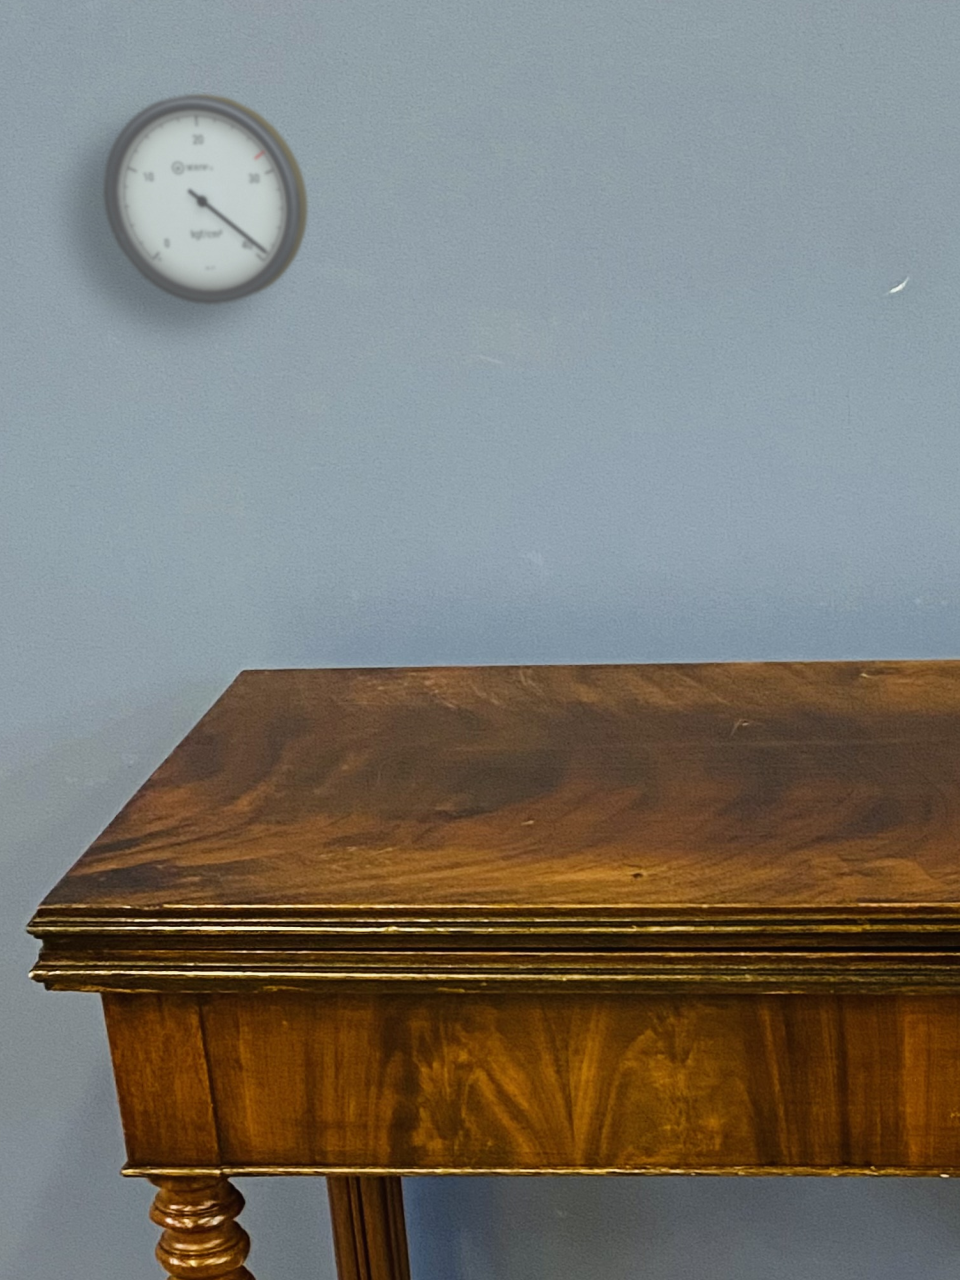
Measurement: 39 kg/cm²
